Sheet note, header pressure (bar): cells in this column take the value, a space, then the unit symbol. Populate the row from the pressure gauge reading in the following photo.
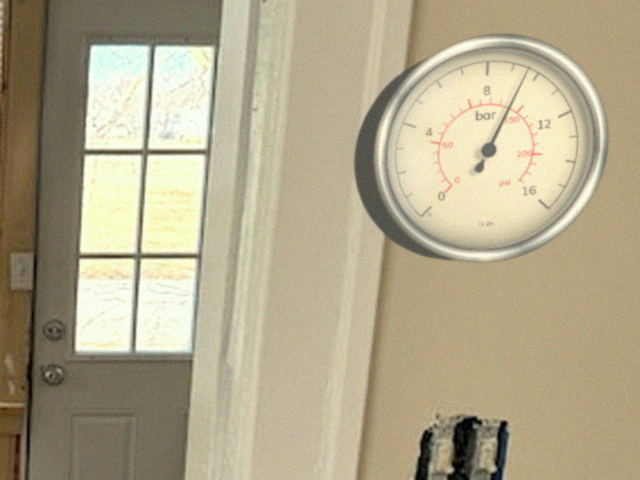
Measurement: 9.5 bar
